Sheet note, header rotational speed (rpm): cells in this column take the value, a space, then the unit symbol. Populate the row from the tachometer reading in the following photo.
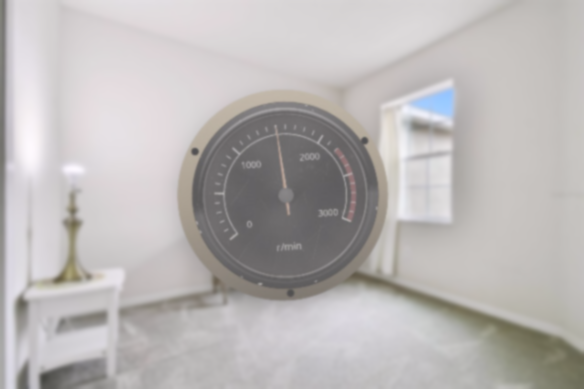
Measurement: 1500 rpm
